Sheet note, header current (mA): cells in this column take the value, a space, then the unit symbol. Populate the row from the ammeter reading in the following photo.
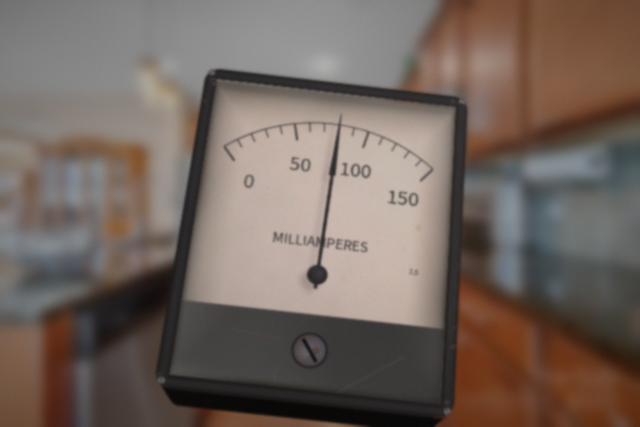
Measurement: 80 mA
